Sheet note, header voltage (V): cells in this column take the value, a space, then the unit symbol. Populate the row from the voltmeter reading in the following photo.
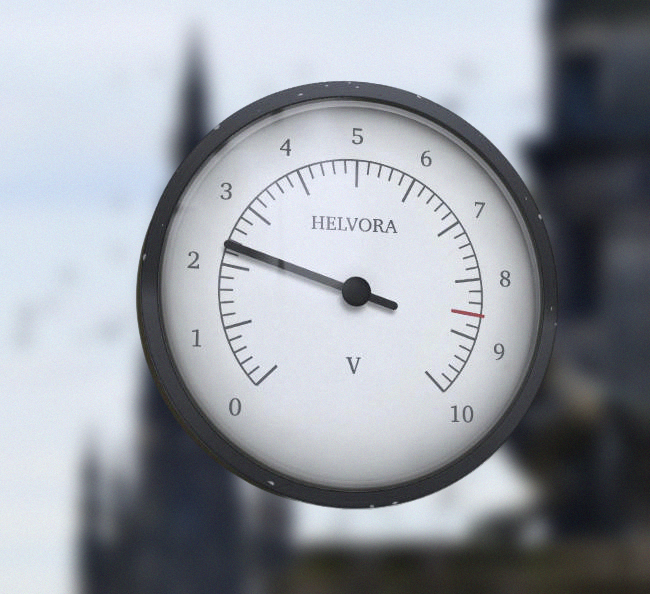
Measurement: 2.3 V
